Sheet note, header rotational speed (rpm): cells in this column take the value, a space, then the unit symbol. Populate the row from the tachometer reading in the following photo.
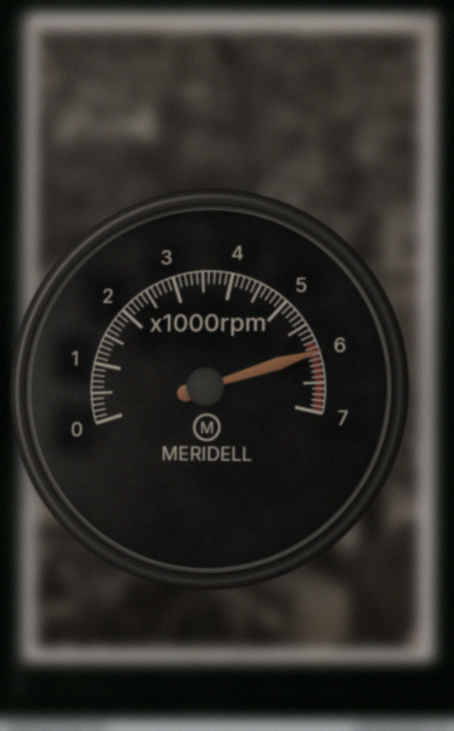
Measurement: 6000 rpm
